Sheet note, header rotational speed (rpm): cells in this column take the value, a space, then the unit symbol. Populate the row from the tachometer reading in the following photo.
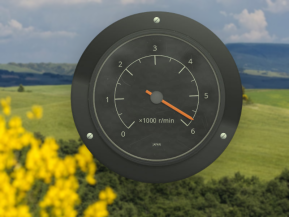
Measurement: 5750 rpm
